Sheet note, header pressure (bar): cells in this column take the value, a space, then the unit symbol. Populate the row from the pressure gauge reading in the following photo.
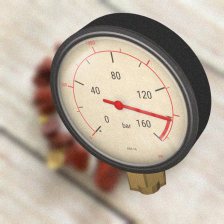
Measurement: 140 bar
